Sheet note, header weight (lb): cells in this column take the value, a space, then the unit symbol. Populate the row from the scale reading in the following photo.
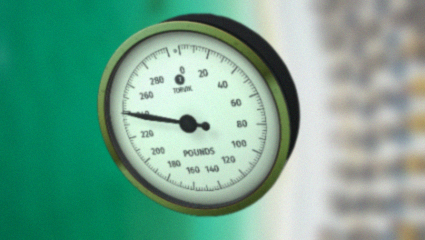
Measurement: 240 lb
